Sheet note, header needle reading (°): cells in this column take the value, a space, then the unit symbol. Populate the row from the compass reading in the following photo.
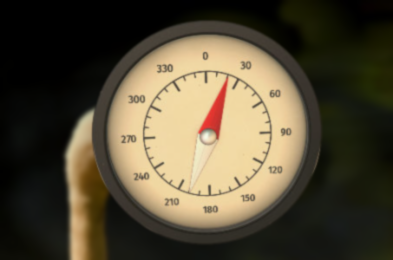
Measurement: 20 °
